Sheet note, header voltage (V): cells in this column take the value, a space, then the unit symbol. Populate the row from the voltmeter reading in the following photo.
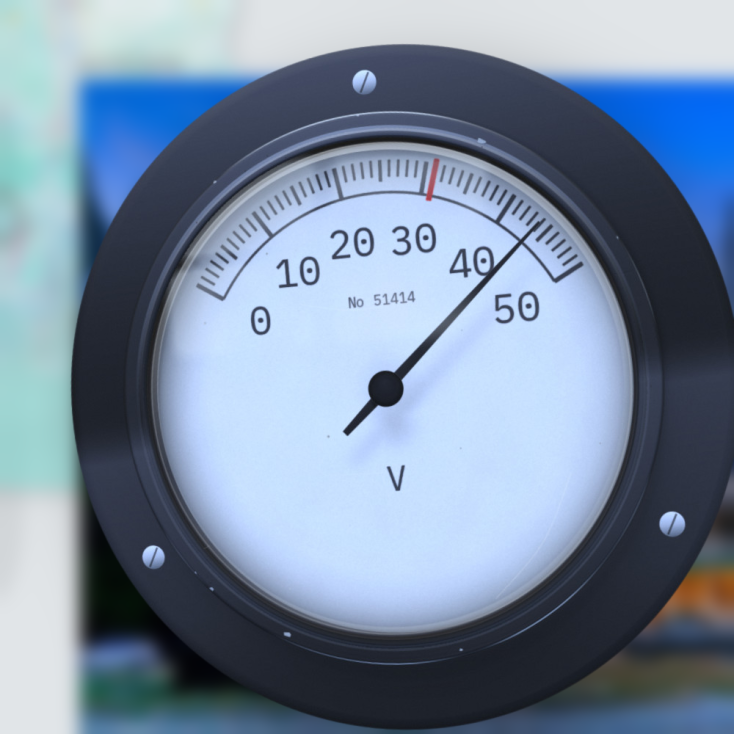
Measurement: 44 V
